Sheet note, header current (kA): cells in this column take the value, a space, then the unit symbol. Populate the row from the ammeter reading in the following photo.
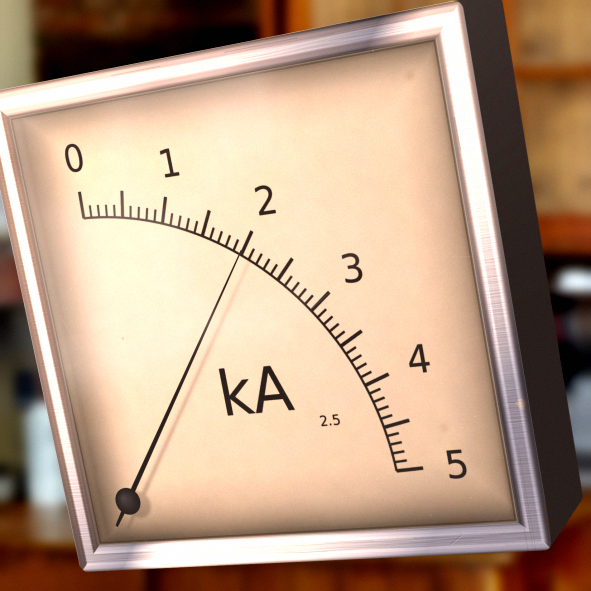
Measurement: 2 kA
